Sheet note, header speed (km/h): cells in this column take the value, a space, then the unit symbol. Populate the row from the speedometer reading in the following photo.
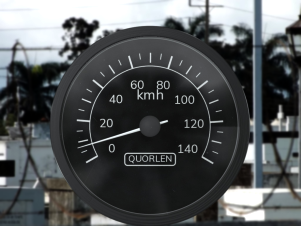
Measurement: 7.5 km/h
